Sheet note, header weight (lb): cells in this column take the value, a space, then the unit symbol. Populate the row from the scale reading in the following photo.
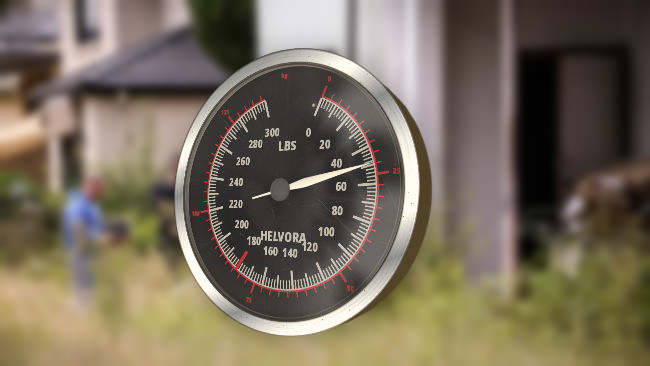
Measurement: 50 lb
